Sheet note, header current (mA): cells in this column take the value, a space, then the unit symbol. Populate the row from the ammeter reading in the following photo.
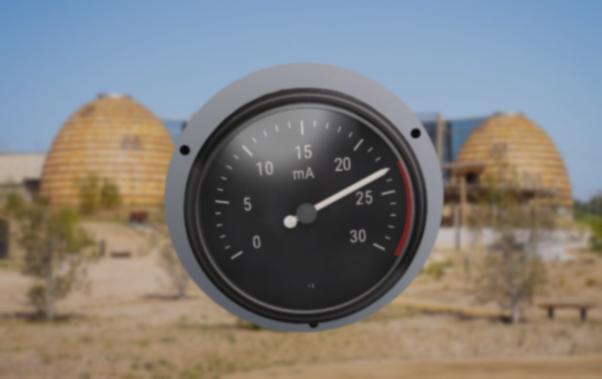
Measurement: 23 mA
